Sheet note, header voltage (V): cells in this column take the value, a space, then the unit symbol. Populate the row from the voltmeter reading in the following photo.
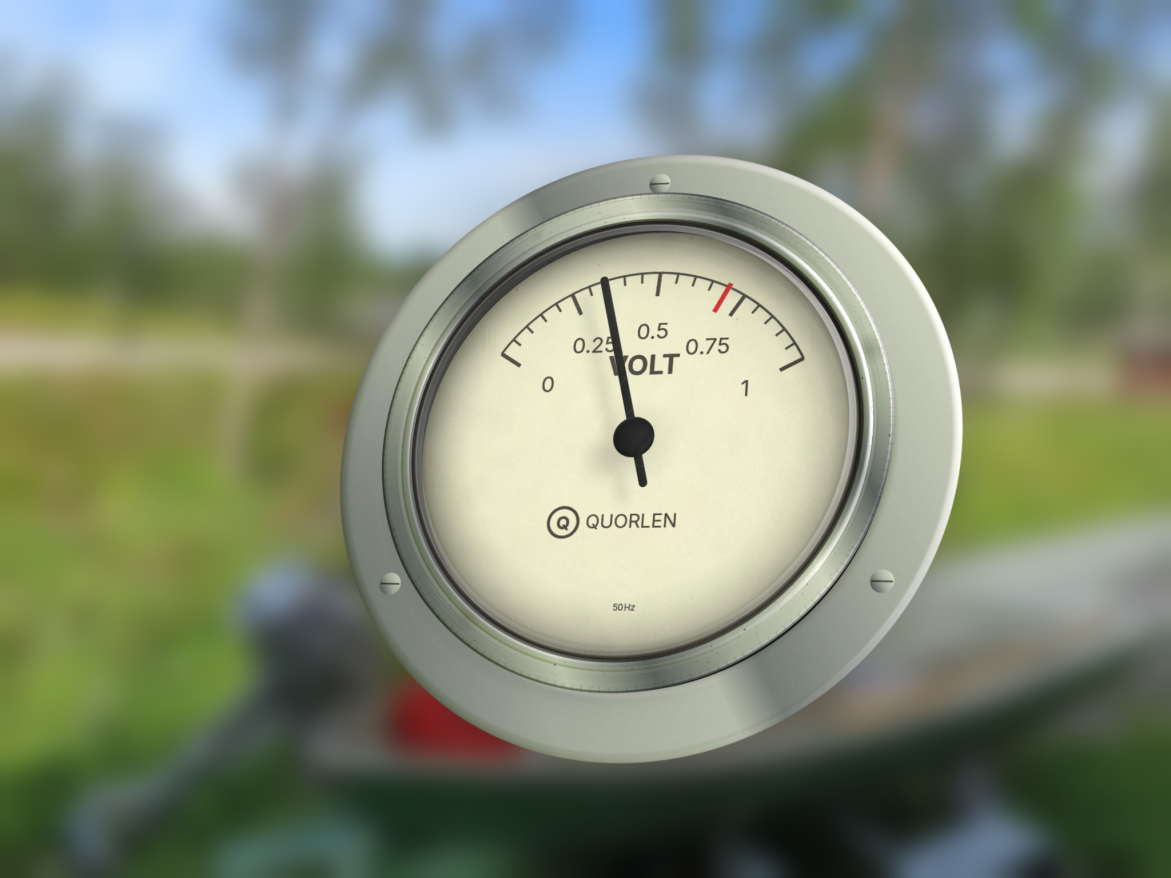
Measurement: 0.35 V
